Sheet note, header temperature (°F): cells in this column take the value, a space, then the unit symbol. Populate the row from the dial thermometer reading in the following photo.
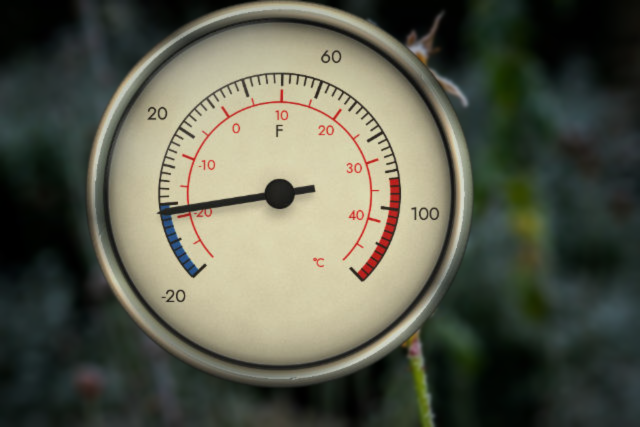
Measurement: -2 °F
